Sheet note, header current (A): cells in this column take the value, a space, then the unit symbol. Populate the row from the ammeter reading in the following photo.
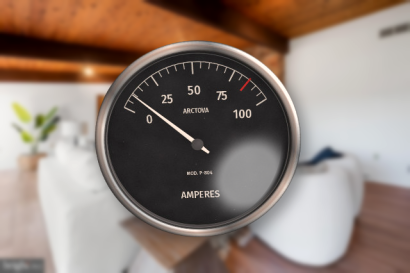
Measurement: 10 A
